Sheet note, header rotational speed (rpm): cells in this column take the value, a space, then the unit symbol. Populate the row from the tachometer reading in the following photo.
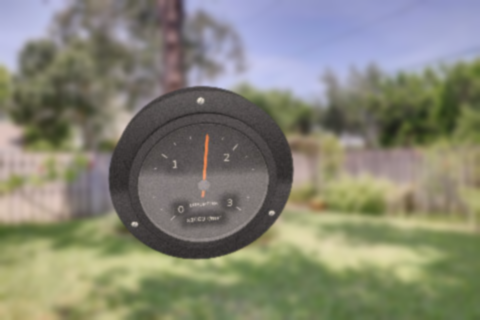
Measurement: 1600 rpm
